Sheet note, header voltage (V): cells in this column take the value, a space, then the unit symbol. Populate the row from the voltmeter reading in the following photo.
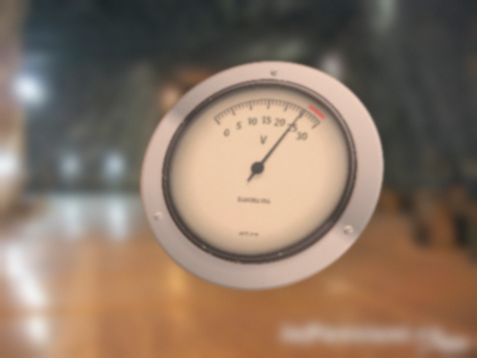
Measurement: 25 V
